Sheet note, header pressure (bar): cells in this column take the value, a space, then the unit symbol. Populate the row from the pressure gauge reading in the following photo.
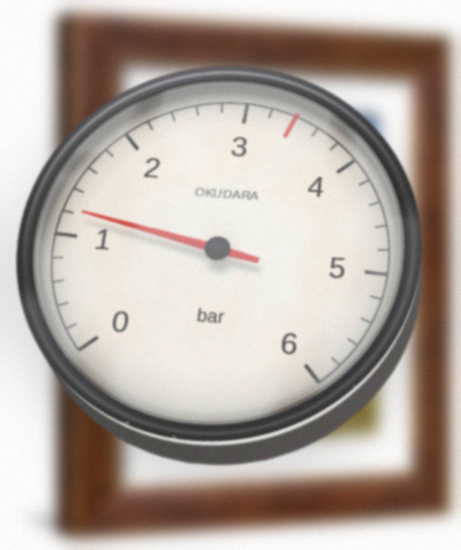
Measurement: 1.2 bar
